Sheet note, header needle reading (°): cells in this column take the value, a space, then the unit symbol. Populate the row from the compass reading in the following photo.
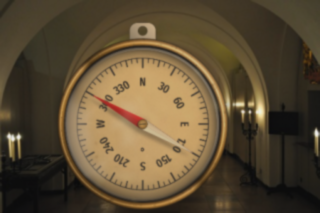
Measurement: 300 °
